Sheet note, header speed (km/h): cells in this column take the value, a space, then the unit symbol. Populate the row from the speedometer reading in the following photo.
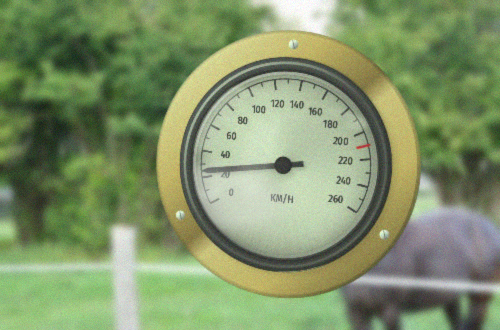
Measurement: 25 km/h
